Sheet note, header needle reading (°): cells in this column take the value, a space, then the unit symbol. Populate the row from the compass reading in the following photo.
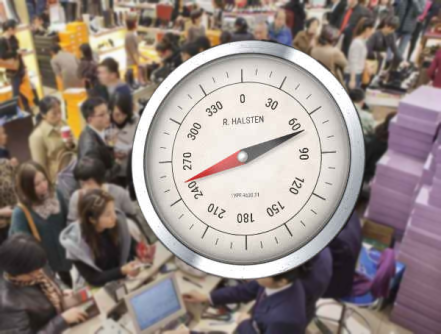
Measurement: 250 °
